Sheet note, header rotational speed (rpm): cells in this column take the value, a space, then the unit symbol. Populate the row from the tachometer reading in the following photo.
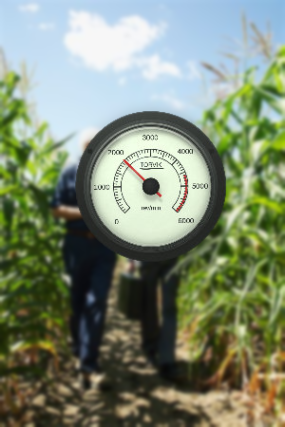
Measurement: 2000 rpm
